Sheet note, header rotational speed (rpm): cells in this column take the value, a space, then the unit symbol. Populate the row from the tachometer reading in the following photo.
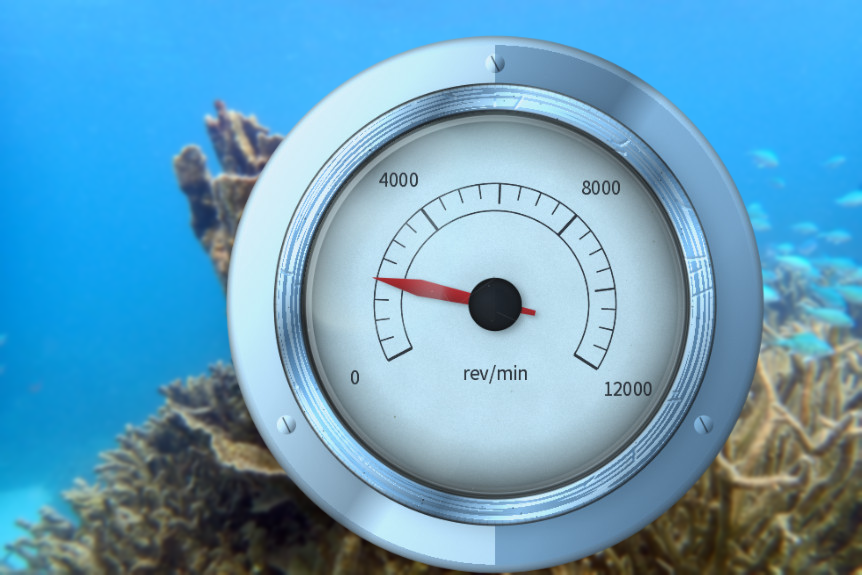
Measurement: 2000 rpm
